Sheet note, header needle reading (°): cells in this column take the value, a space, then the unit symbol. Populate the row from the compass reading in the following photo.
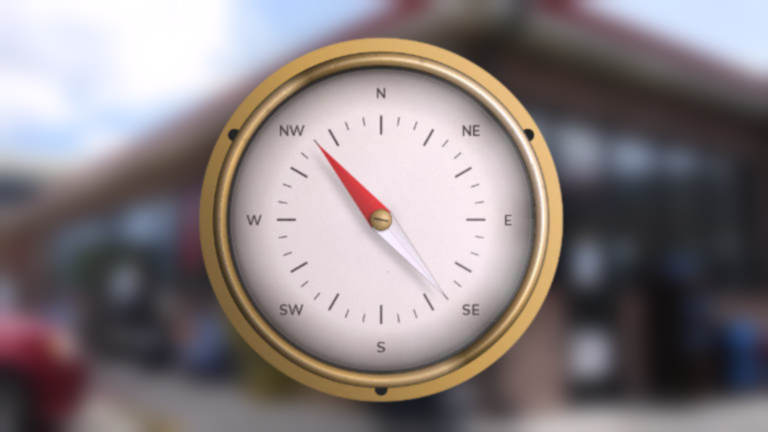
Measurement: 320 °
